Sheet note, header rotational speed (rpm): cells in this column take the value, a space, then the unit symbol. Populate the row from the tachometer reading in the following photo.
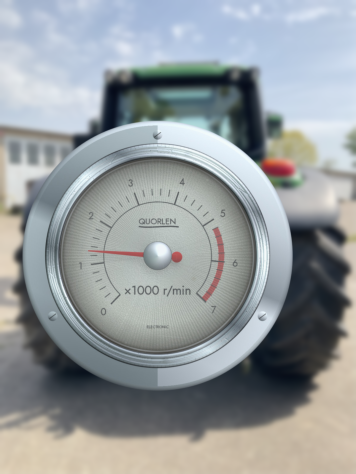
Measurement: 1300 rpm
